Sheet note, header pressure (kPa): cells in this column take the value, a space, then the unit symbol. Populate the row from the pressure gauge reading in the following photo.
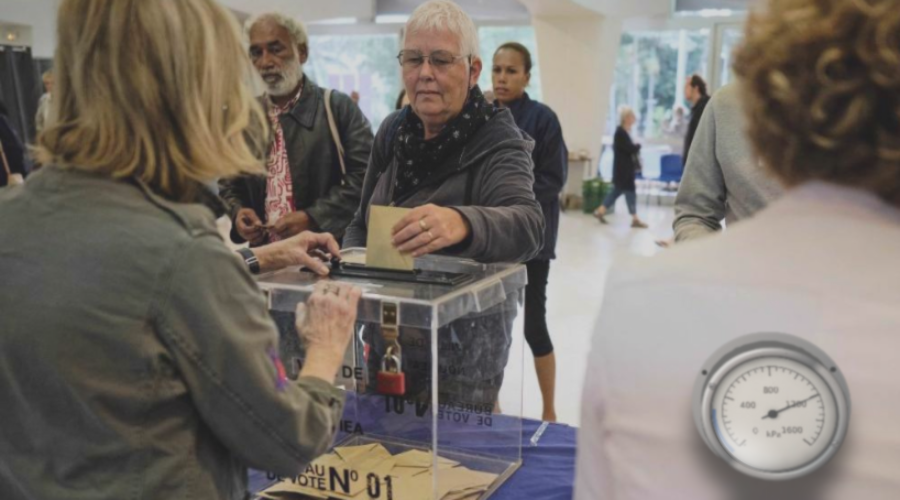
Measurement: 1200 kPa
